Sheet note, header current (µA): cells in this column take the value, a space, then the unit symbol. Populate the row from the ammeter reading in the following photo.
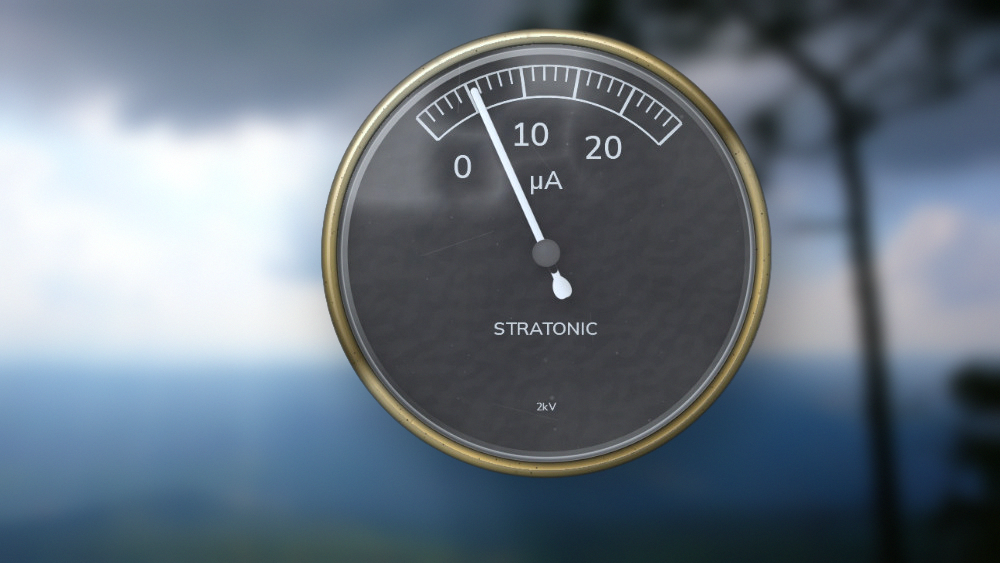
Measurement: 5.5 µA
